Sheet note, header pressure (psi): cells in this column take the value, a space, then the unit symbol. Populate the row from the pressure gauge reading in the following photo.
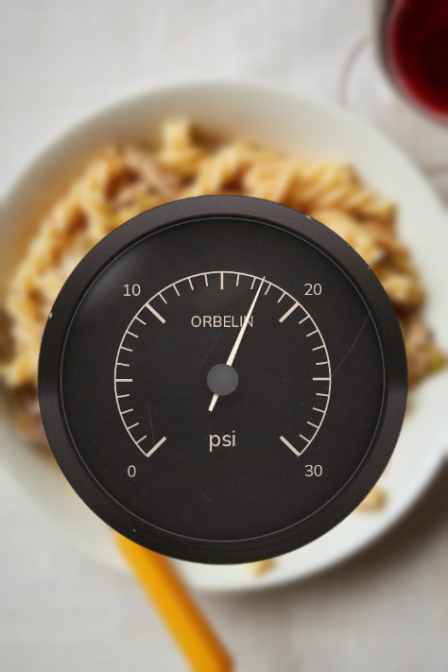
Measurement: 17.5 psi
